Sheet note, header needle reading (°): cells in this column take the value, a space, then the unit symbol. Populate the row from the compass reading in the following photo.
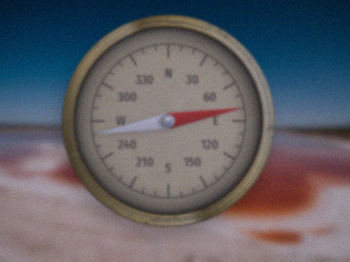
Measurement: 80 °
